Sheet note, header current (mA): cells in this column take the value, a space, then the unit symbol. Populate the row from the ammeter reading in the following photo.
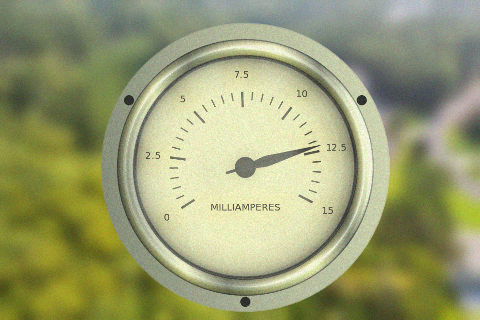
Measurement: 12.25 mA
